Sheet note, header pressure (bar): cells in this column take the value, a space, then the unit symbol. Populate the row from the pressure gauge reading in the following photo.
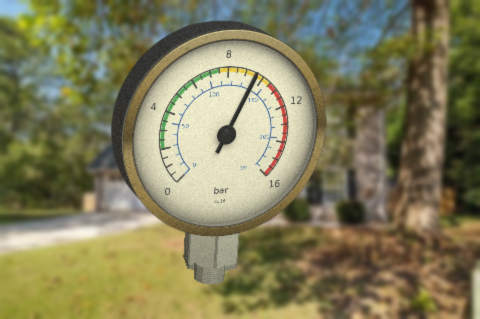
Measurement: 9.5 bar
